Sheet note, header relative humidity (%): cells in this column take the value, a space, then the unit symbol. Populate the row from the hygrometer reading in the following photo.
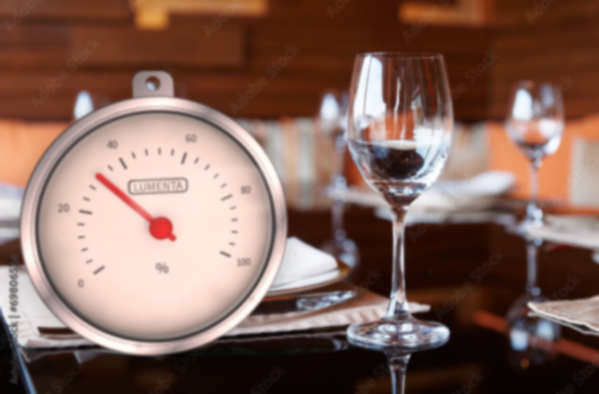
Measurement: 32 %
